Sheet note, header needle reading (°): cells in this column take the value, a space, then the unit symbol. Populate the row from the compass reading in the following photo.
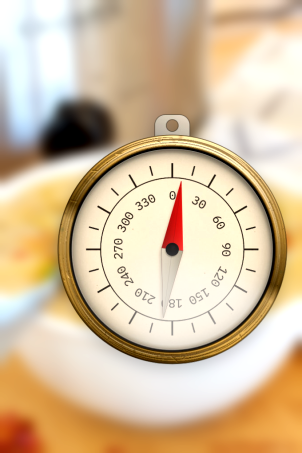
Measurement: 7.5 °
